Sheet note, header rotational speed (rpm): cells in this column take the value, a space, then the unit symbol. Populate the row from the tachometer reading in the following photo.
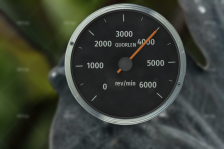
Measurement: 4000 rpm
